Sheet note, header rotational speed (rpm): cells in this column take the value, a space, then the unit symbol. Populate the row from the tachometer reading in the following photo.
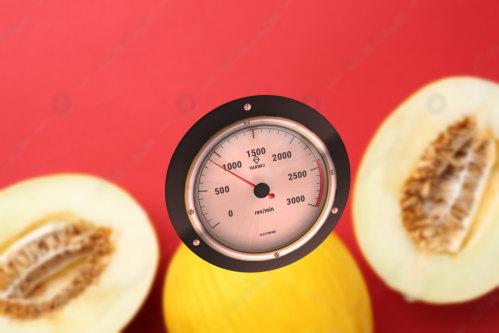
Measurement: 900 rpm
